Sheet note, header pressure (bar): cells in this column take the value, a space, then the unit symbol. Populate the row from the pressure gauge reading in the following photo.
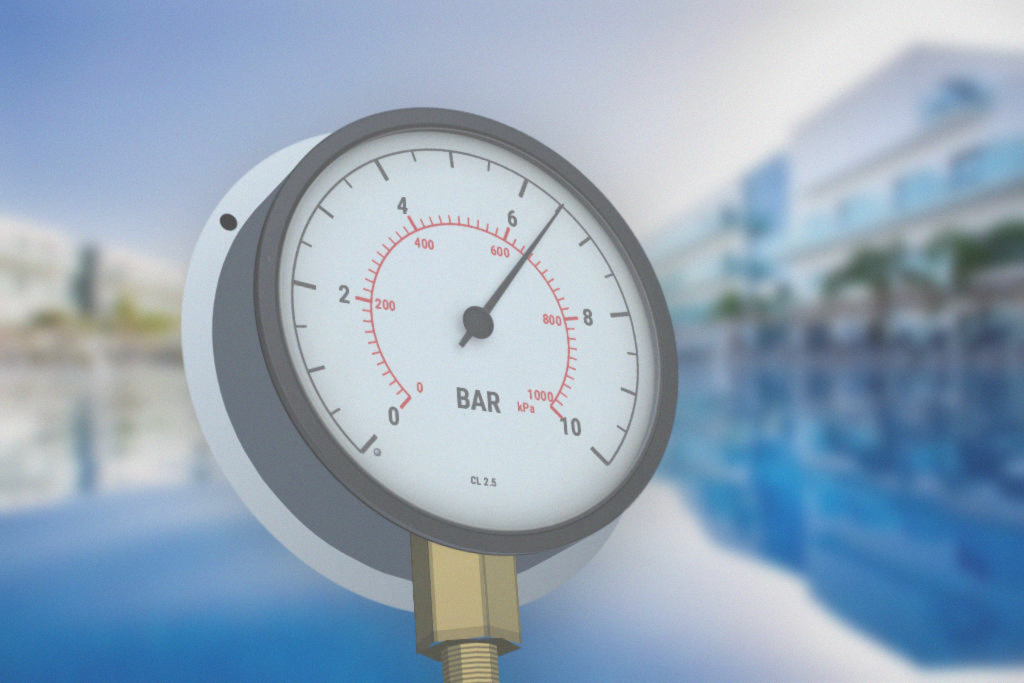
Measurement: 6.5 bar
